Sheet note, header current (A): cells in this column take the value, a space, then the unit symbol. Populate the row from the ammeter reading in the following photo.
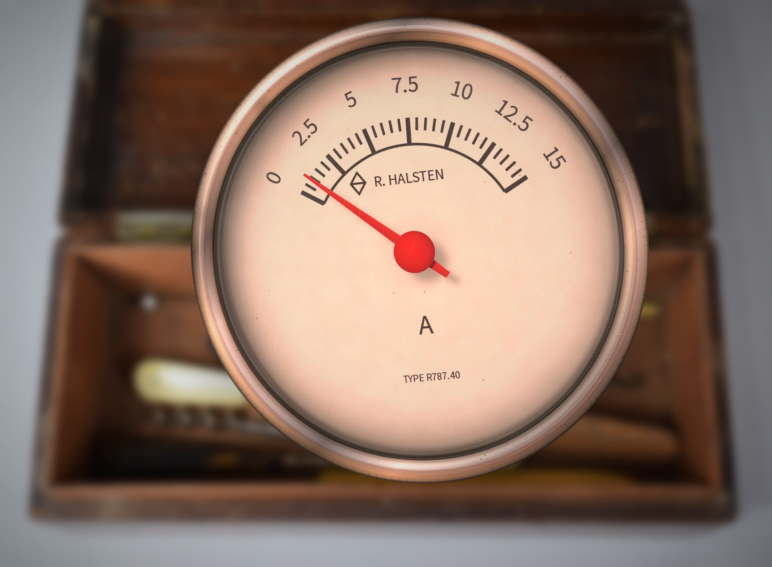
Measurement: 1 A
